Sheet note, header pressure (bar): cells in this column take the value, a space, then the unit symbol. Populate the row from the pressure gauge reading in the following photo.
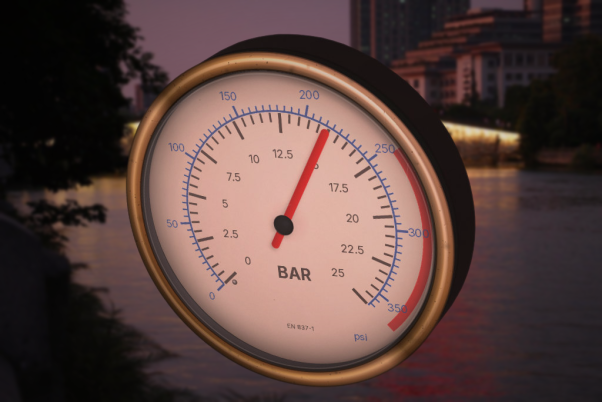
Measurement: 15 bar
